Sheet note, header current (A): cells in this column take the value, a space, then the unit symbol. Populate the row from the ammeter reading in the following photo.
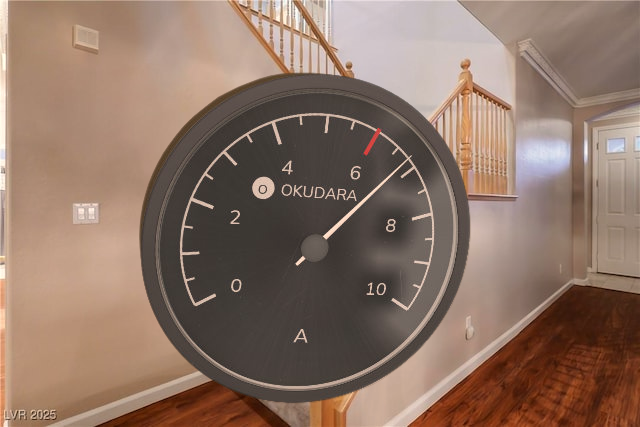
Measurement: 6.75 A
